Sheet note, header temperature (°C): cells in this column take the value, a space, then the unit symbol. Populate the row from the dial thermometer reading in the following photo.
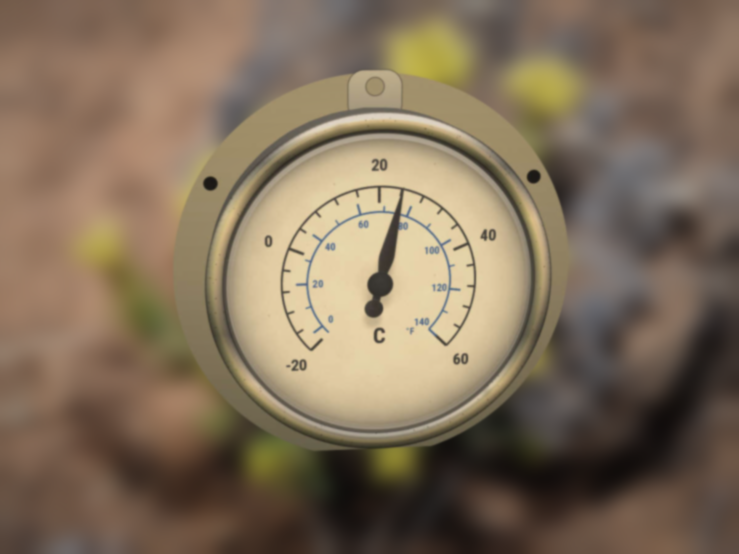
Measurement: 24 °C
